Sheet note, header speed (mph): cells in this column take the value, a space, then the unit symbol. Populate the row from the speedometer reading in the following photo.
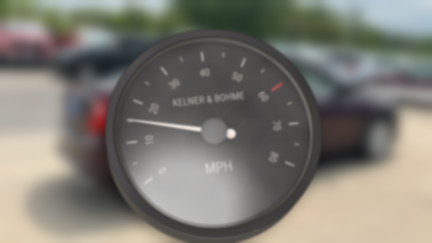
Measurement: 15 mph
